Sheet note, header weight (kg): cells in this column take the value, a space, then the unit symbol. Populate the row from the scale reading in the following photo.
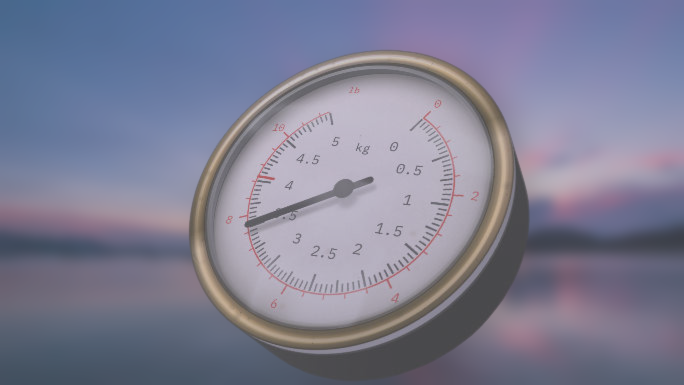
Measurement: 3.5 kg
